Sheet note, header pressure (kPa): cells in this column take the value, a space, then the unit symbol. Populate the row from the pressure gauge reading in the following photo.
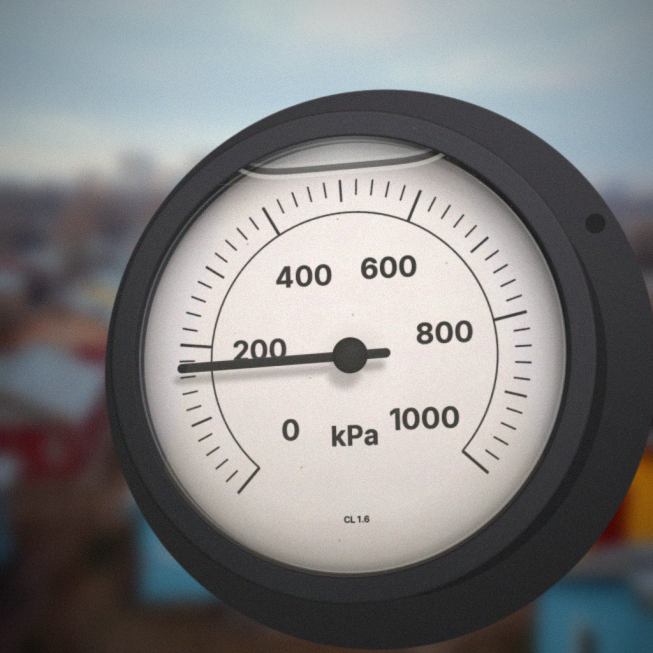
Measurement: 170 kPa
